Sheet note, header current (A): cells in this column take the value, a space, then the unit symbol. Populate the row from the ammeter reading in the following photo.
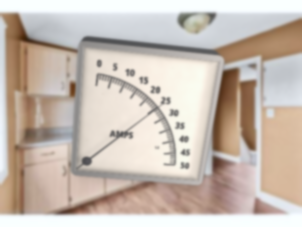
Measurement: 25 A
